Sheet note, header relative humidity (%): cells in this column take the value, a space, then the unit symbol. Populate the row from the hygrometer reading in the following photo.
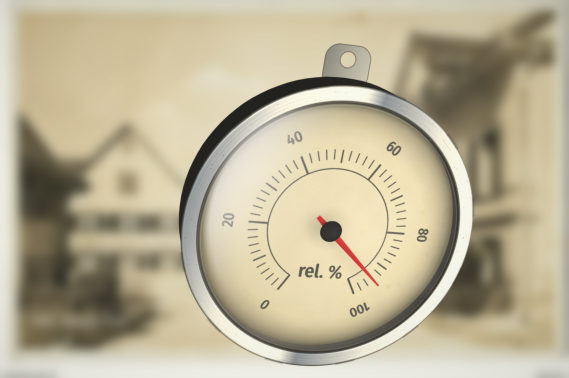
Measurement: 94 %
